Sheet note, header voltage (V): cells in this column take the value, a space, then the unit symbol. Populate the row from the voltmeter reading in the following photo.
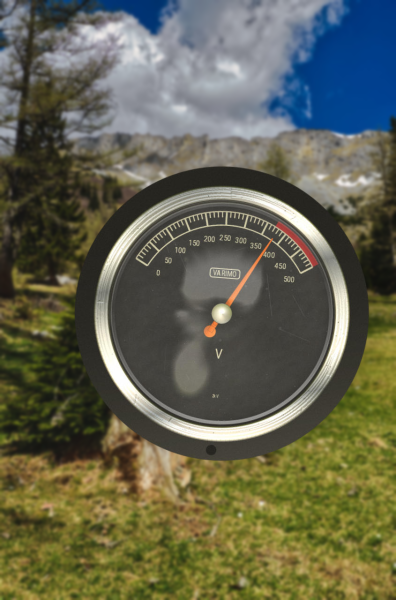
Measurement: 380 V
